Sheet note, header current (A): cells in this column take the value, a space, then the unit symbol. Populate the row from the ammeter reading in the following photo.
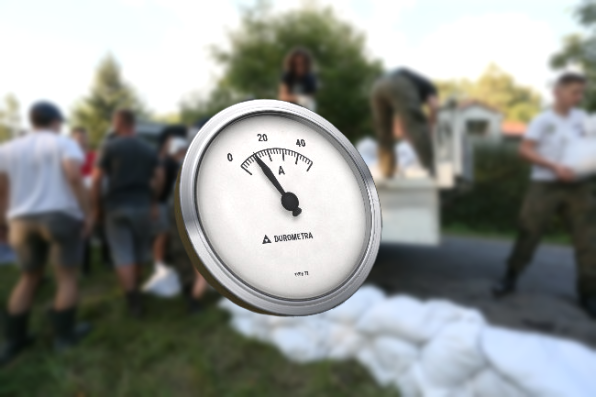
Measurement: 10 A
